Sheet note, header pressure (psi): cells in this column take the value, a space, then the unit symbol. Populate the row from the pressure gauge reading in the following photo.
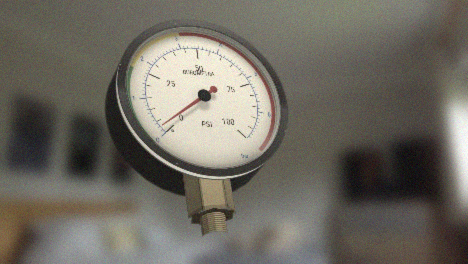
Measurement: 2.5 psi
